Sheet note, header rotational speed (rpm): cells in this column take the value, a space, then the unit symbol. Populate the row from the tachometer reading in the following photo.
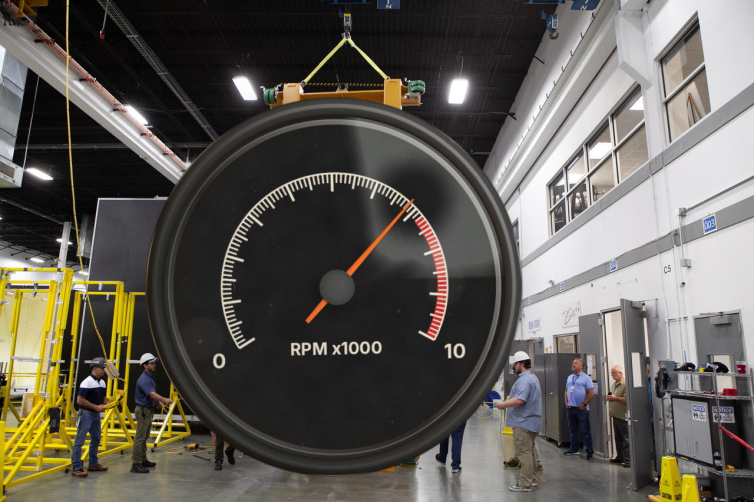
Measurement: 6800 rpm
